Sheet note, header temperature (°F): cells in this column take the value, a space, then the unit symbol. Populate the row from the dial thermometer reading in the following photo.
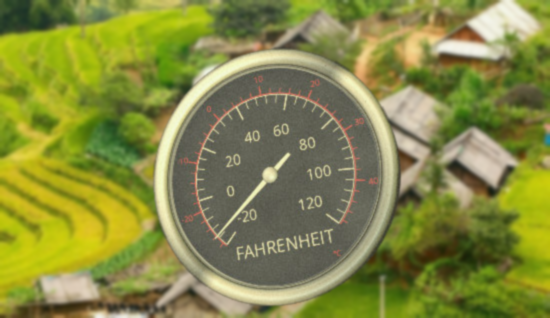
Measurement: -16 °F
